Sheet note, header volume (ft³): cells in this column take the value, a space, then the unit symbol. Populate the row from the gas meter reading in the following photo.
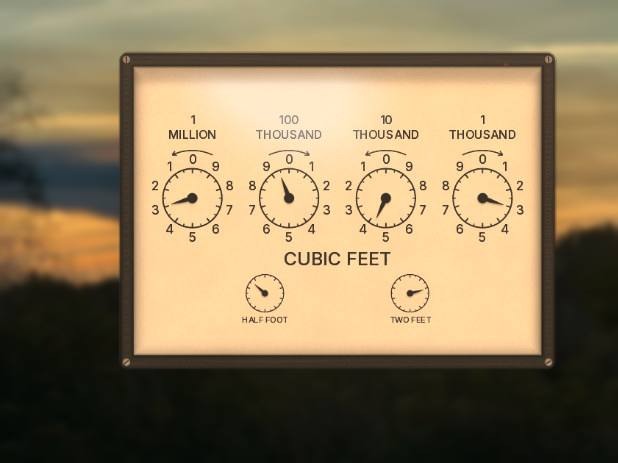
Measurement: 294300 ft³
